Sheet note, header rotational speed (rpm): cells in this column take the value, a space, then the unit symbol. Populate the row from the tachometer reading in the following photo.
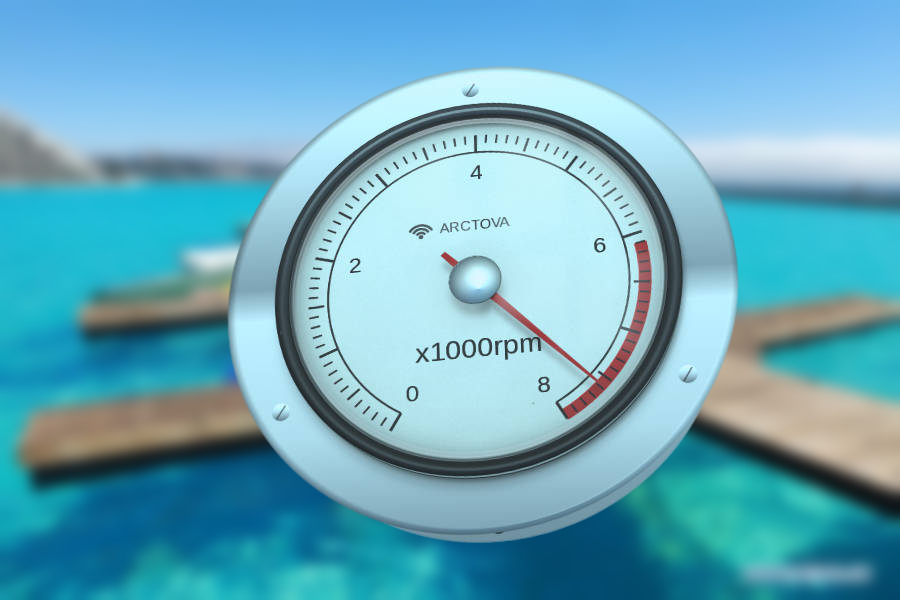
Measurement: 7600 rpm
